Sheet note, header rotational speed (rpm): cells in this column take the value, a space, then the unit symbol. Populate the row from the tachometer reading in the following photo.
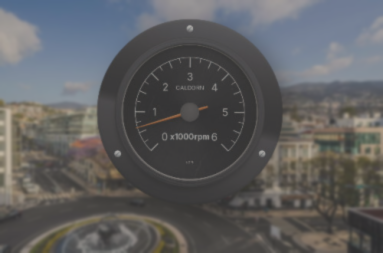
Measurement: 625 rpm
